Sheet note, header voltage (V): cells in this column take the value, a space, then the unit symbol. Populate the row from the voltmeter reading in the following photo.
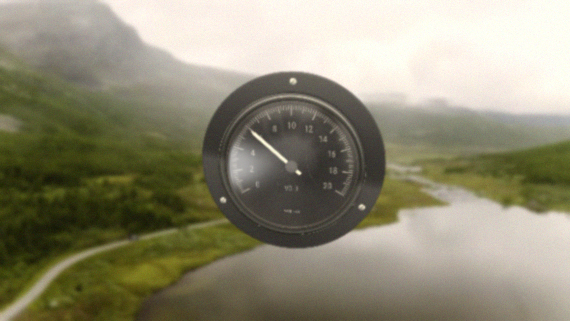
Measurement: 6 V
